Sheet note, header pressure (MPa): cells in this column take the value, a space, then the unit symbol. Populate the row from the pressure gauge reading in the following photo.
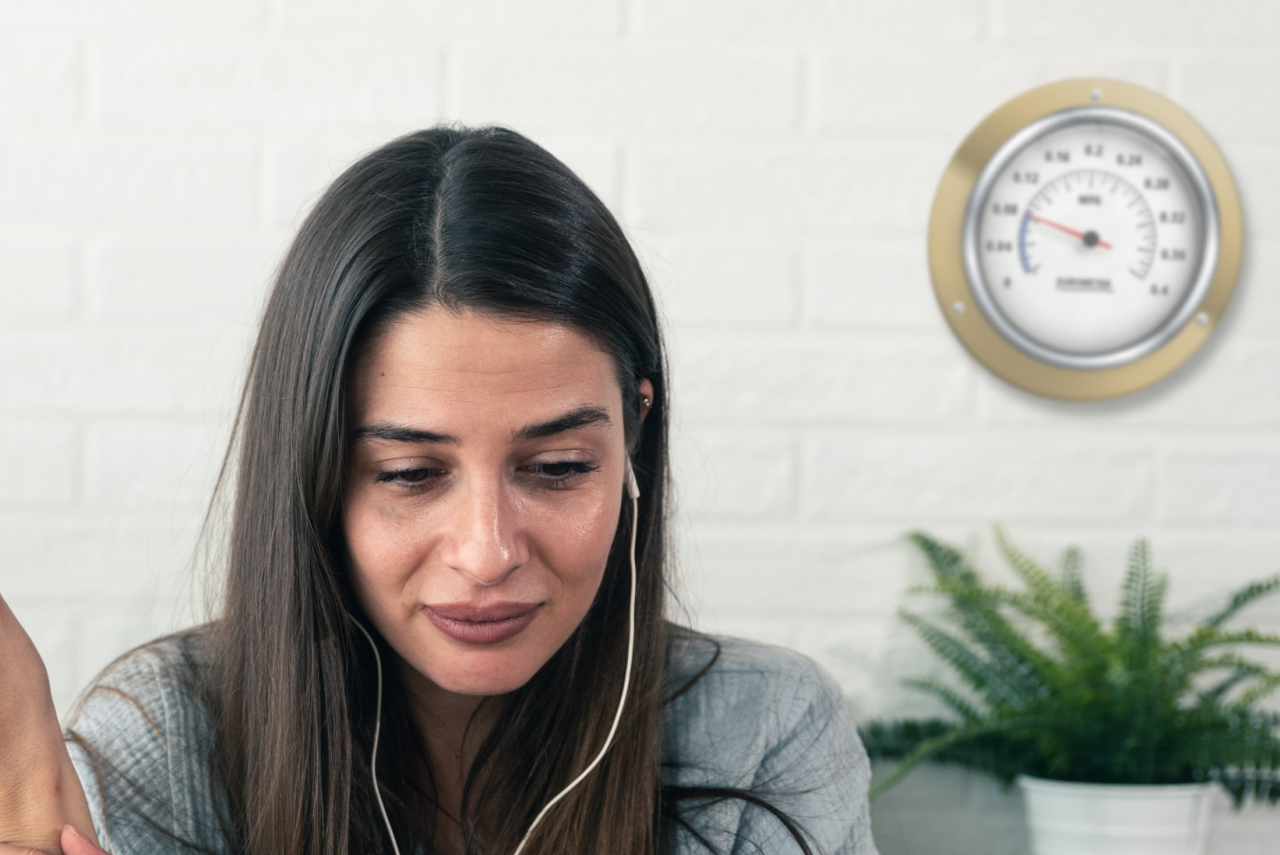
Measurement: 0.08 MPa
